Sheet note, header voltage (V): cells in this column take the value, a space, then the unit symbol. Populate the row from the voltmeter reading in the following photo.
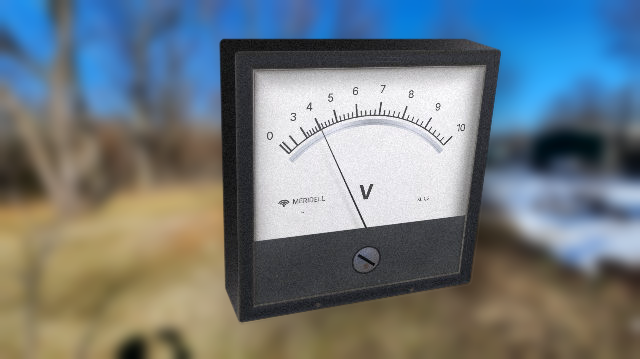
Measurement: 4 V
